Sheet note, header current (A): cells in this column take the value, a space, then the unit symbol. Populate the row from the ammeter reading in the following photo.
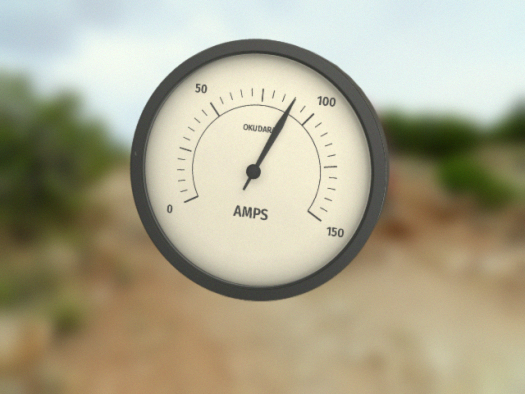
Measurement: 90 A
